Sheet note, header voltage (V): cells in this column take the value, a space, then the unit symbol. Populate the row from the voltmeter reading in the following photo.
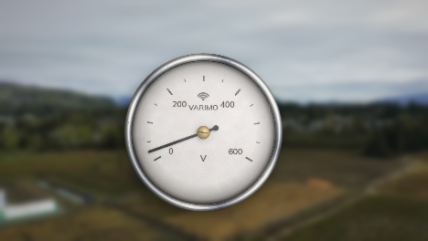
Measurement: 25 V
